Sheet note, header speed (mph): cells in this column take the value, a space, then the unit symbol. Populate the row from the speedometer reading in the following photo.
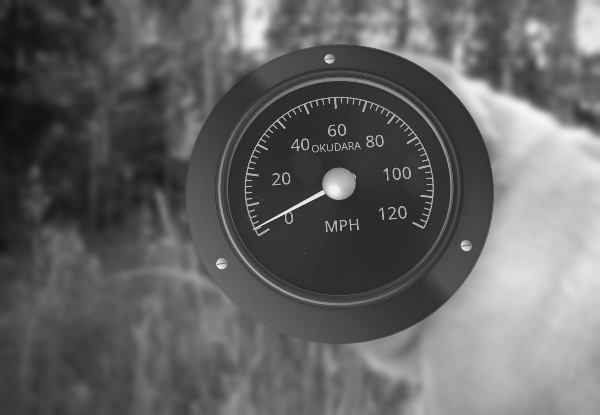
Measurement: 2 mph
